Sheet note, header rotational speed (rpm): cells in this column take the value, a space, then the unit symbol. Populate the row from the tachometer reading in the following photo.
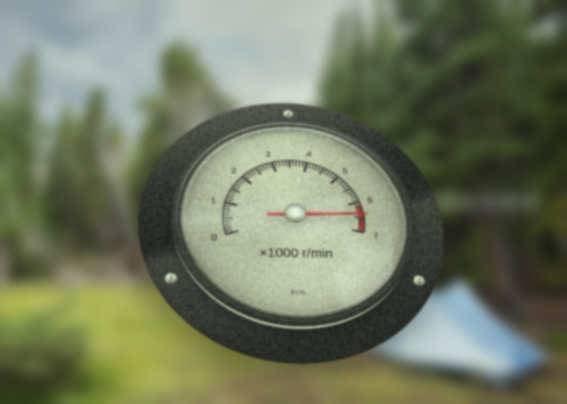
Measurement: 6500 rpm
